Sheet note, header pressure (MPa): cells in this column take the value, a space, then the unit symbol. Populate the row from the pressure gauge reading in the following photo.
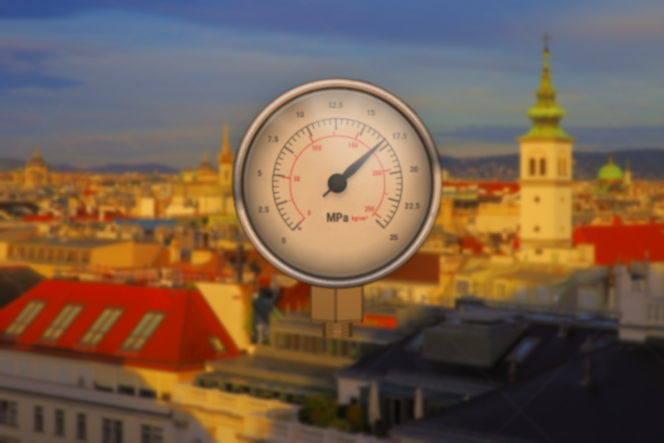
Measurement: 17 MPa
